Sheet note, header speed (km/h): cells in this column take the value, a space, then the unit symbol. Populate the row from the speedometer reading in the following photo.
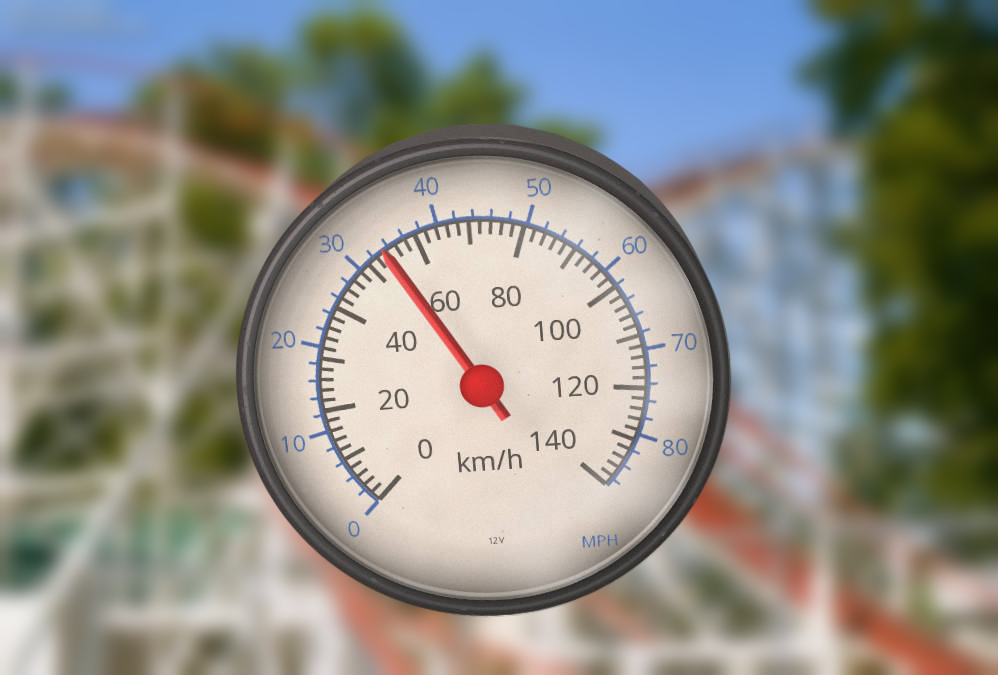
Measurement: 54 km/h
